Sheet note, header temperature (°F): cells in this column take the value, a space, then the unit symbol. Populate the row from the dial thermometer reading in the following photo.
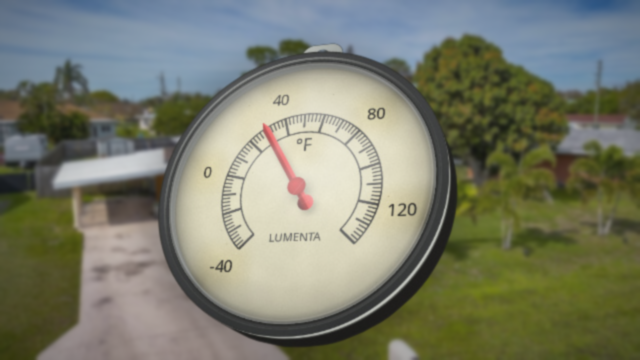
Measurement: 30 °F
